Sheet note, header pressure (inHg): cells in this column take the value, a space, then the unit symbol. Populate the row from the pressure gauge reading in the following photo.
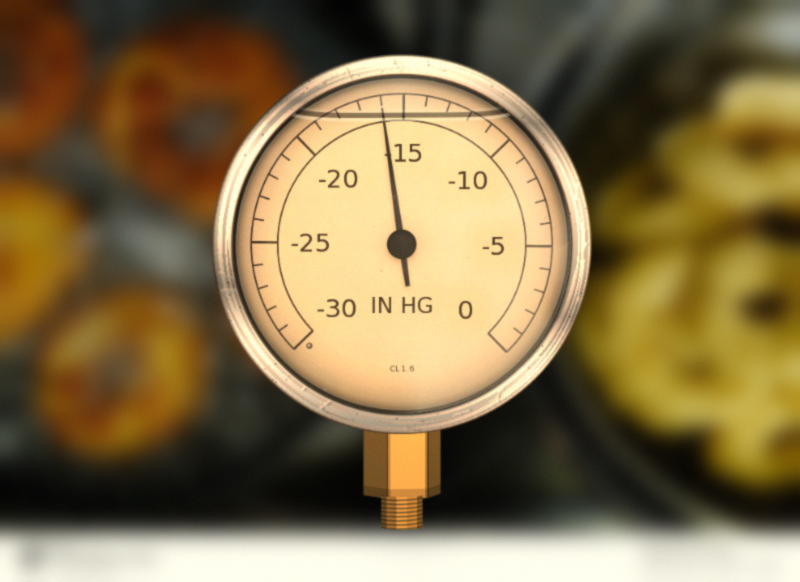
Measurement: -16 inHg
